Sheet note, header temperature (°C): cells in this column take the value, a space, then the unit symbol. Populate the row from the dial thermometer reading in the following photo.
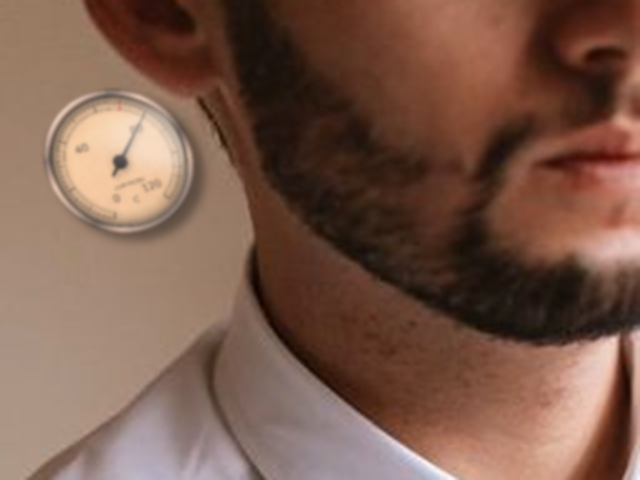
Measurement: 80 °C
